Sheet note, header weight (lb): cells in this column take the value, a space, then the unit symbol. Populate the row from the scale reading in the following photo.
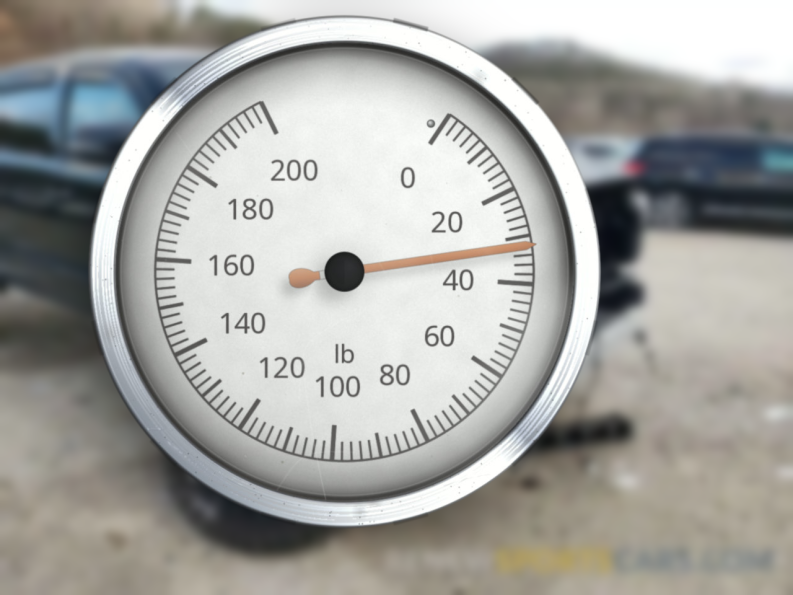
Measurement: 32 lb
